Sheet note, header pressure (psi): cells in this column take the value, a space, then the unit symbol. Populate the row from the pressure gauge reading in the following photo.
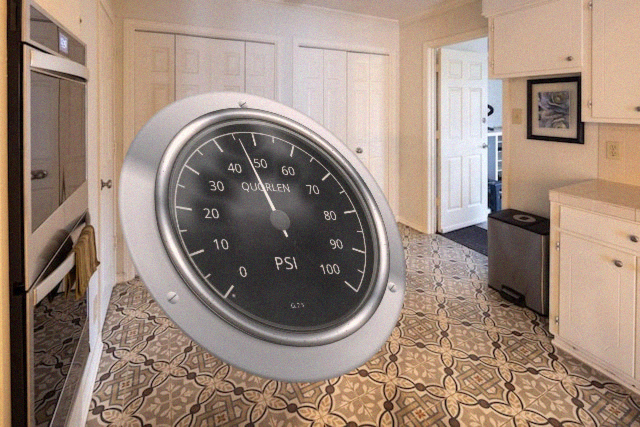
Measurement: 45 psi
